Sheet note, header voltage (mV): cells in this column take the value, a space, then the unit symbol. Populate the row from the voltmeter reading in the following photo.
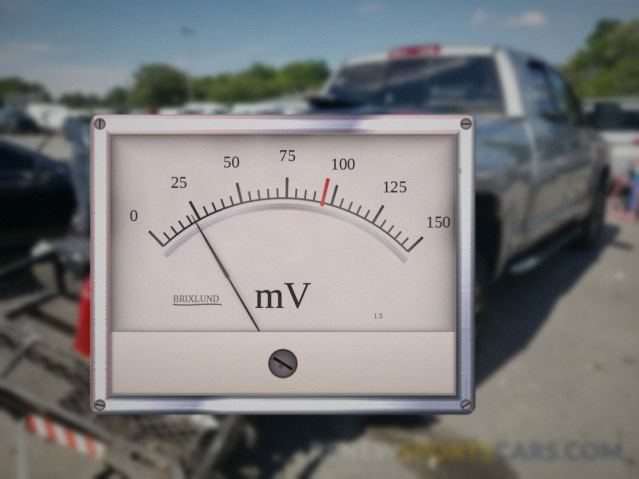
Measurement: 22.5 mV
